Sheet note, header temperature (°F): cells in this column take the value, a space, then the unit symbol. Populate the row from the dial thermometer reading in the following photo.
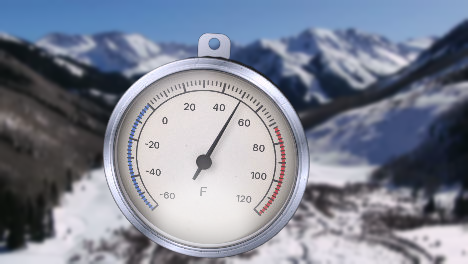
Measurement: 50 °F
